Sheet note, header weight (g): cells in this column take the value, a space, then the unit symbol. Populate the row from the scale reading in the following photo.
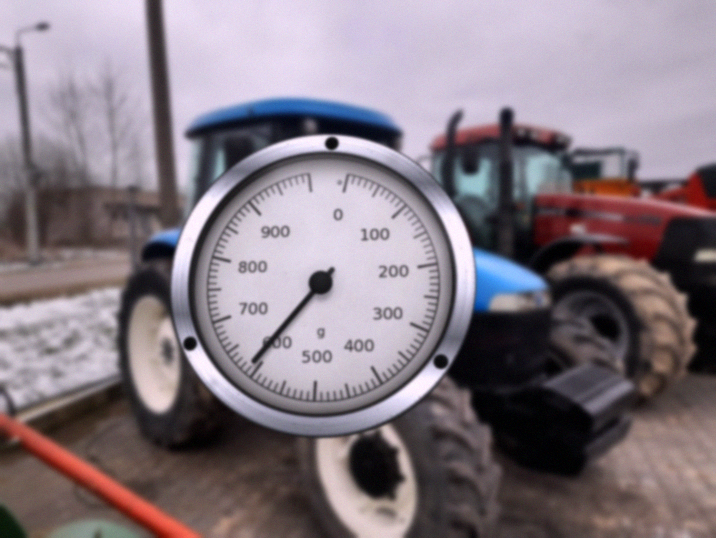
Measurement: 610 g
